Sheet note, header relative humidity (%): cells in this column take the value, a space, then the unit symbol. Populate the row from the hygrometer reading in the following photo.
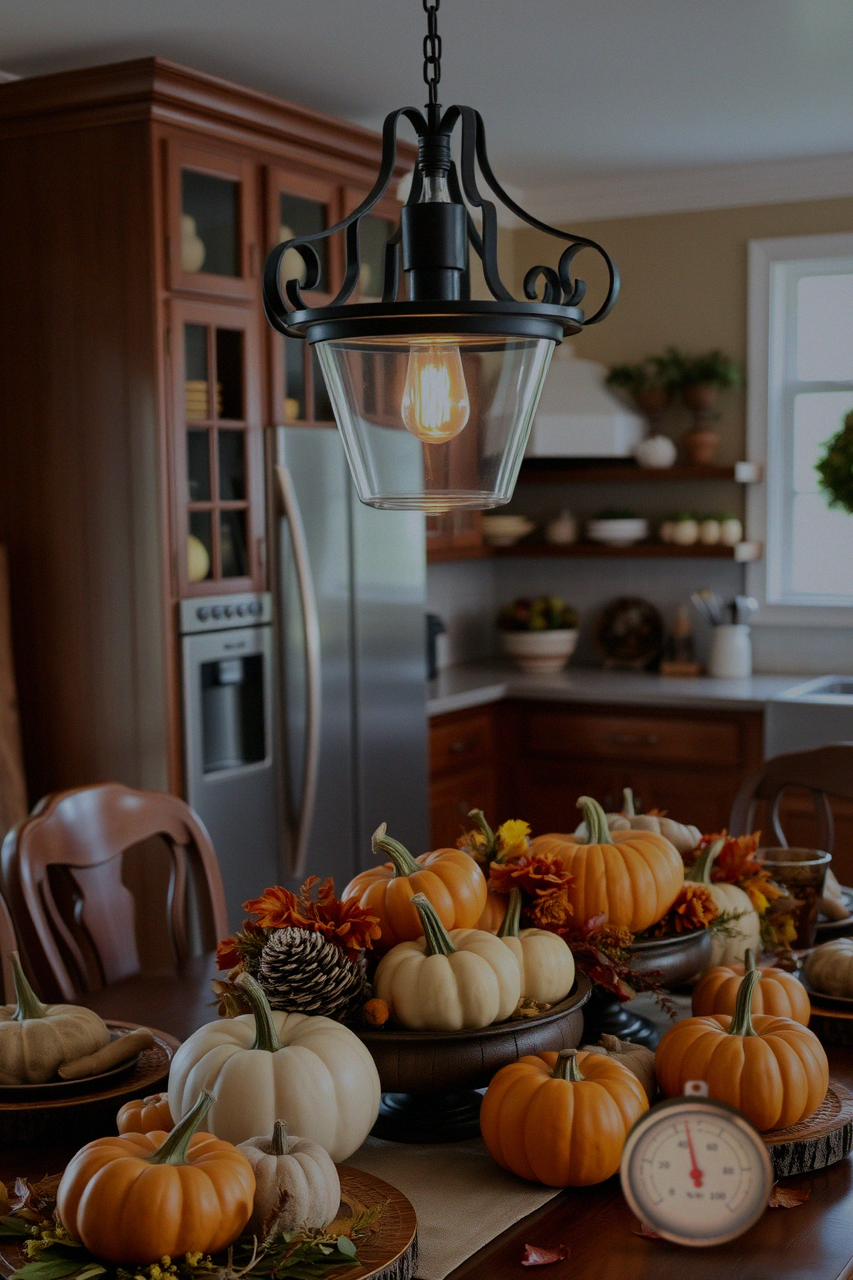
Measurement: 45 %
